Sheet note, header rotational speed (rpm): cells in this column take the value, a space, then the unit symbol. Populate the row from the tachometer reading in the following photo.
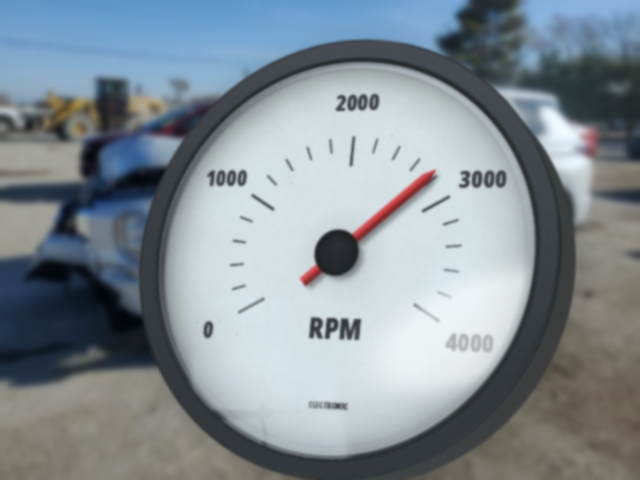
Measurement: 2800 rpm
